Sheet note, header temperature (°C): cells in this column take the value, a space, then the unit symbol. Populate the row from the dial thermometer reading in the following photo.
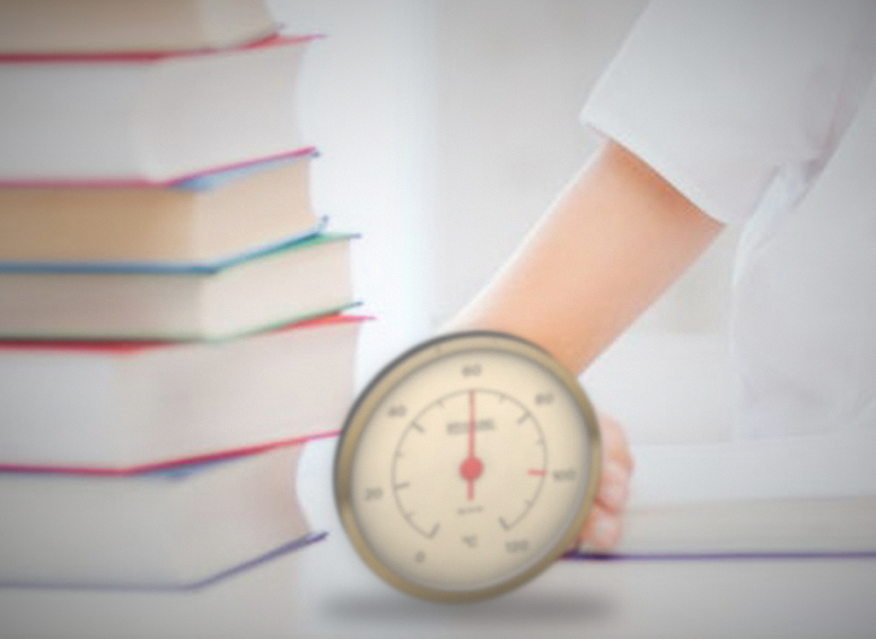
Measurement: 60 °C
